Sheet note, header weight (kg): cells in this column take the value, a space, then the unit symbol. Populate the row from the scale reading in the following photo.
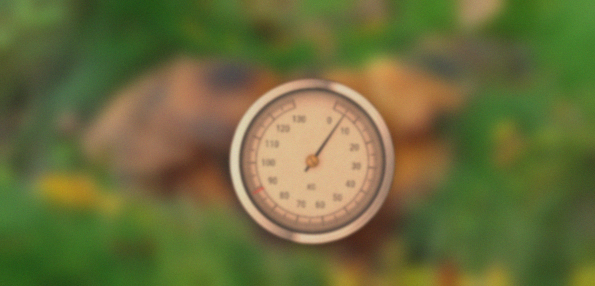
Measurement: 5 kg
